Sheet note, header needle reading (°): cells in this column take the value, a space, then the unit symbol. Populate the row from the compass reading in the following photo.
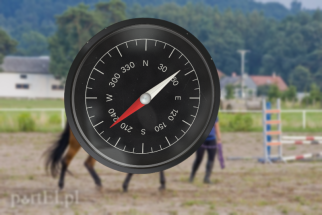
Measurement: 230 °
